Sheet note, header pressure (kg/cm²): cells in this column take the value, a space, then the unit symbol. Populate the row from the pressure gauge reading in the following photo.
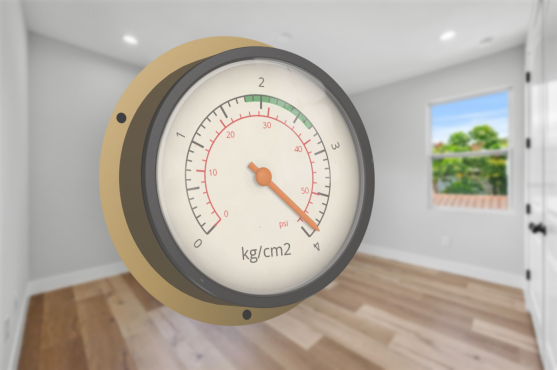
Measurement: 3.9 kg/cm²
